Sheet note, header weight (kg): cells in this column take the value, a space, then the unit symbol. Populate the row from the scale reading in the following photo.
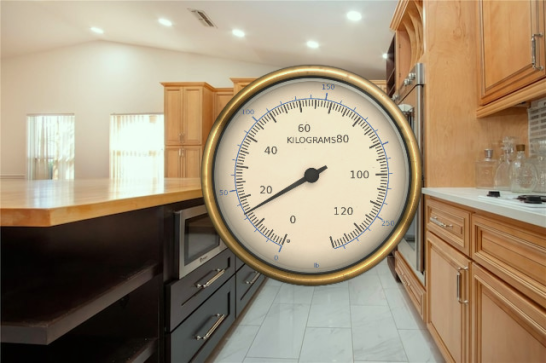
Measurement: 15 kg
